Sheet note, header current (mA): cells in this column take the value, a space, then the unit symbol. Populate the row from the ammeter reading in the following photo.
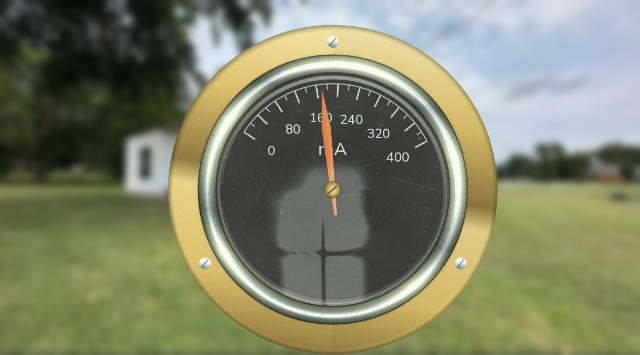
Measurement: 170 mA
